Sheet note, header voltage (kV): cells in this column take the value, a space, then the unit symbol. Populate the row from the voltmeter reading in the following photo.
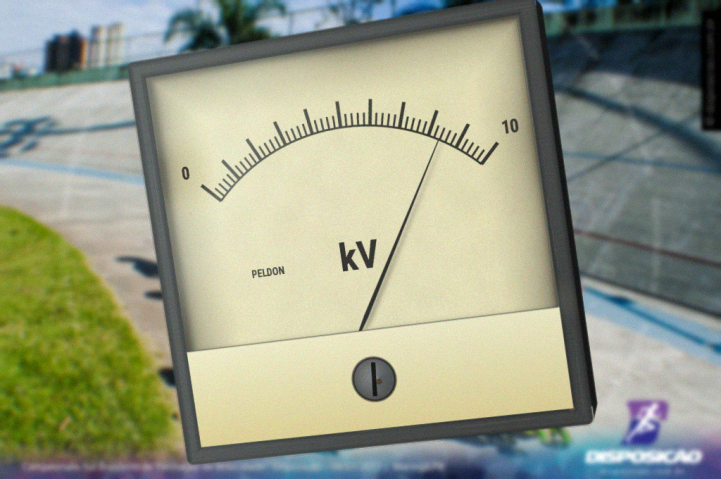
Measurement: 8.4 kV
